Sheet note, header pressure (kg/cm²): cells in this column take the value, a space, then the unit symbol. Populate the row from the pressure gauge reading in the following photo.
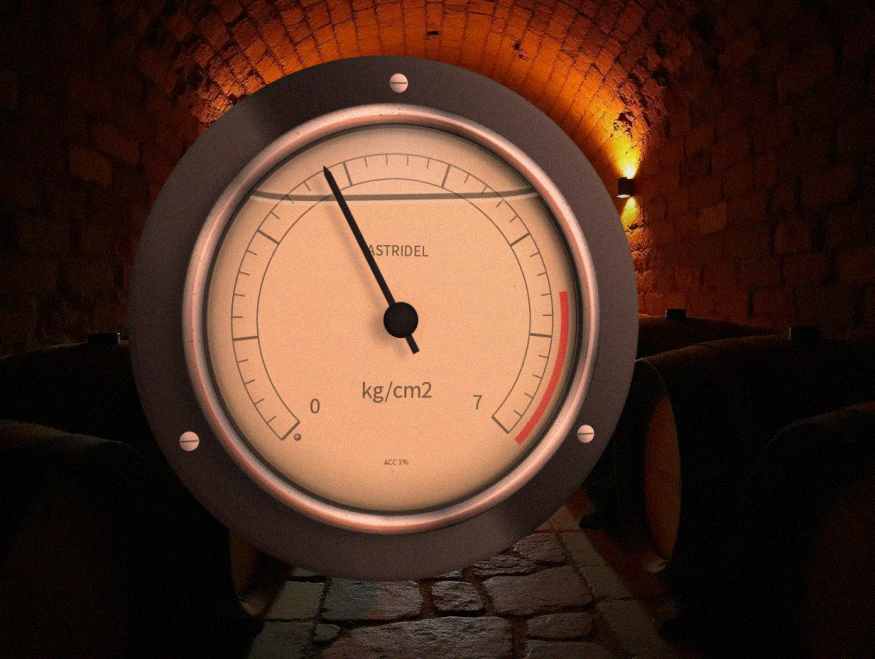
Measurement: 2.8 kg/cm²
